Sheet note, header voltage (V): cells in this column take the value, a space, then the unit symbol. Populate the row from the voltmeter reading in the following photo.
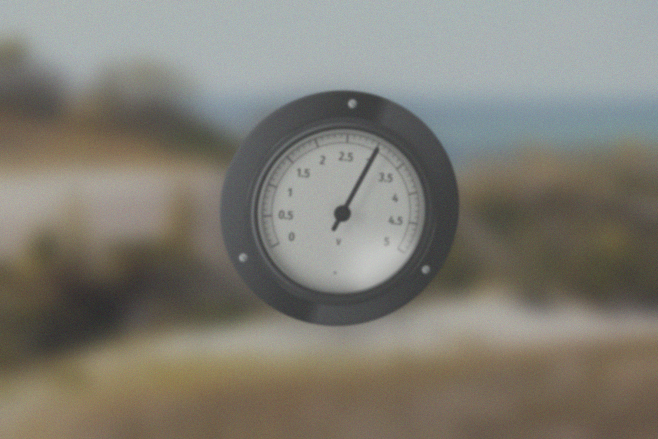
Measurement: 3 V
